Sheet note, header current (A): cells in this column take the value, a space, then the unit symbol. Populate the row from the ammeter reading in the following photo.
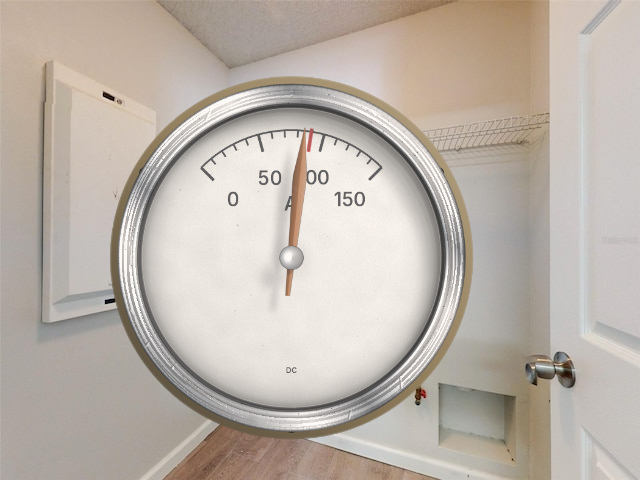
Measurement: 85 A
